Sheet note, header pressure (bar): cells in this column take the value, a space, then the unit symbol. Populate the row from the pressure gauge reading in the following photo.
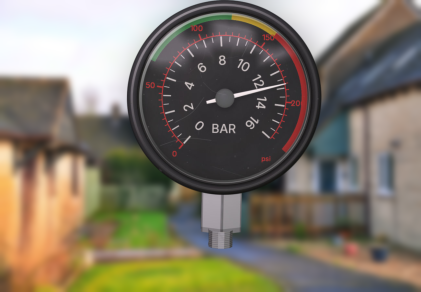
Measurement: 12.75 bar
